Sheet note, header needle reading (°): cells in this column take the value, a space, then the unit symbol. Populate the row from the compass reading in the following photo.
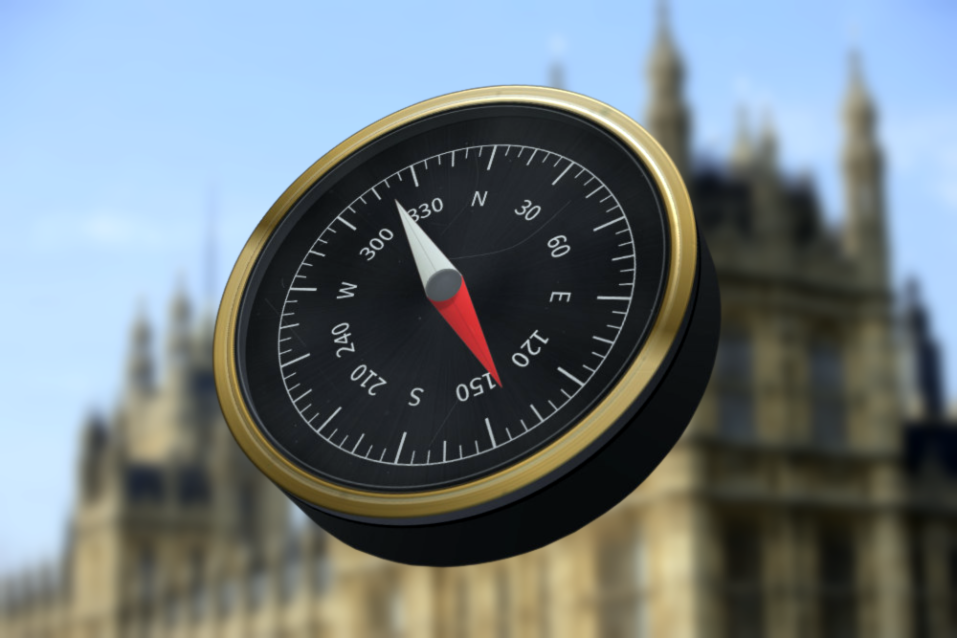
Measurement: 140 °
